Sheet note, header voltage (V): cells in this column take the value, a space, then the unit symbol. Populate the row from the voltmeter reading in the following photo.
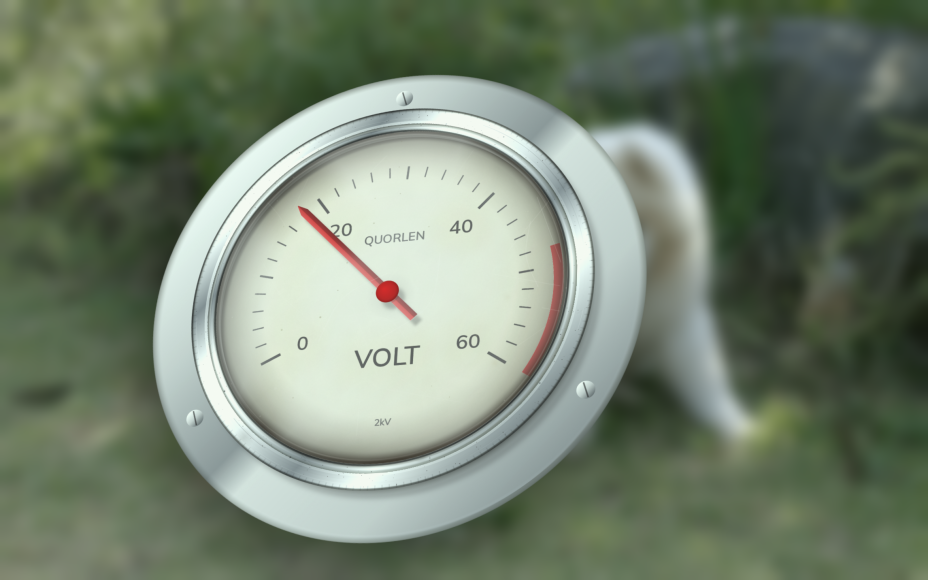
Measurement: 18 V
